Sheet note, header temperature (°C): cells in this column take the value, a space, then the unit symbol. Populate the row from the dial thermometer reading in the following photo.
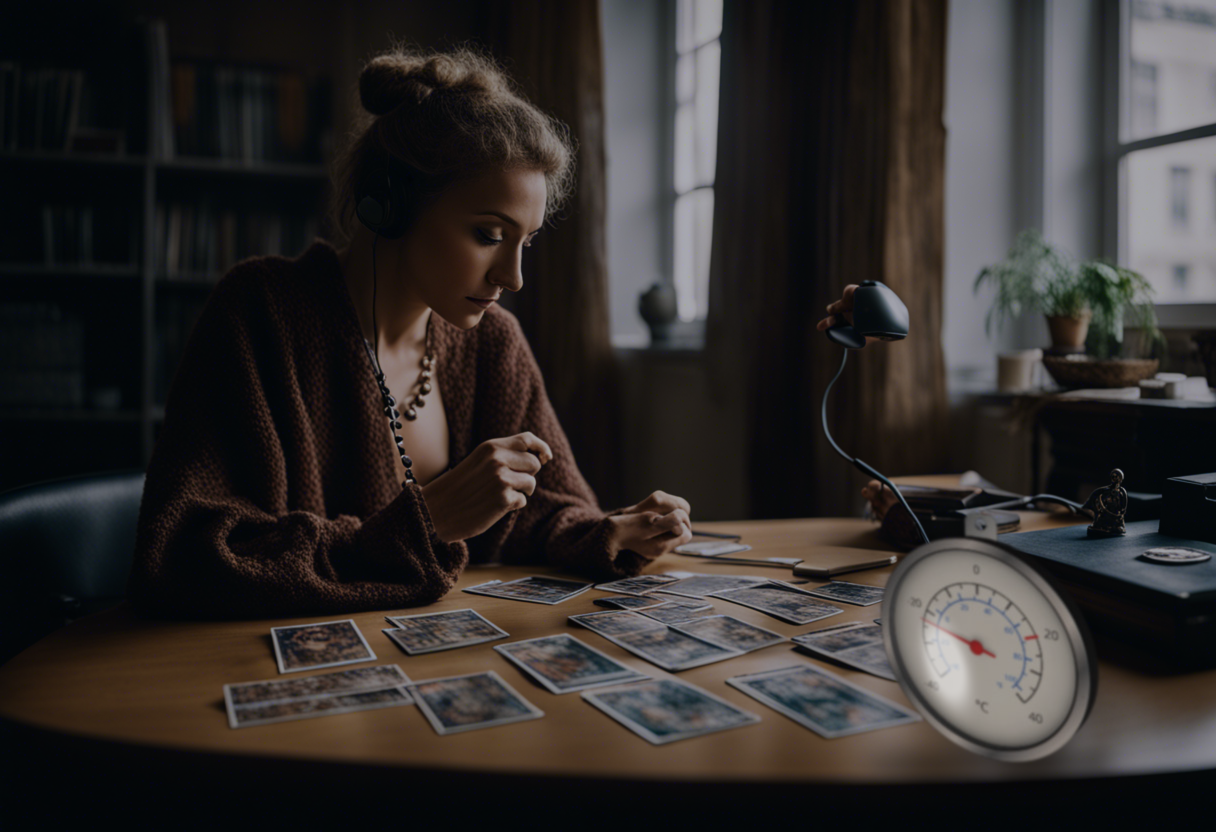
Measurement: -22.5 °C
